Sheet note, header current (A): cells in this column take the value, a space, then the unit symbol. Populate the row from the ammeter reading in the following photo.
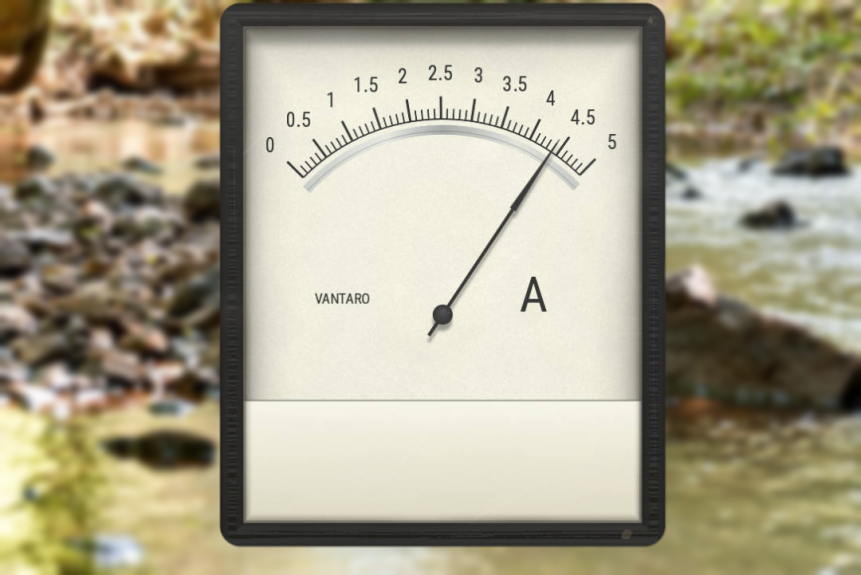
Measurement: 4.4 A
